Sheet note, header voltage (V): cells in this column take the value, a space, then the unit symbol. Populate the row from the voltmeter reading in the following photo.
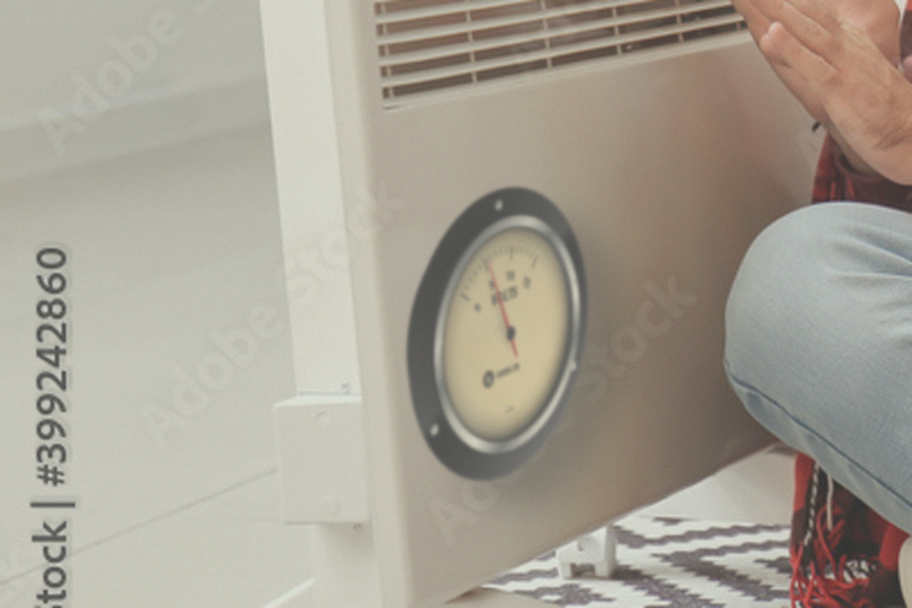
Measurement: 5 V
